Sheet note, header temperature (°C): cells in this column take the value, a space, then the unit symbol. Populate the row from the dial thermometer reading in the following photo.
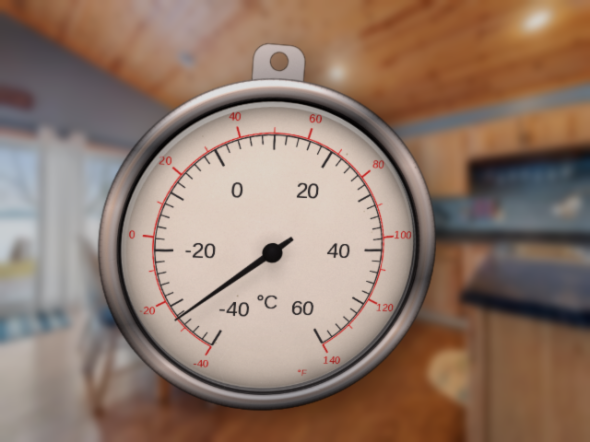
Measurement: -32 °C
